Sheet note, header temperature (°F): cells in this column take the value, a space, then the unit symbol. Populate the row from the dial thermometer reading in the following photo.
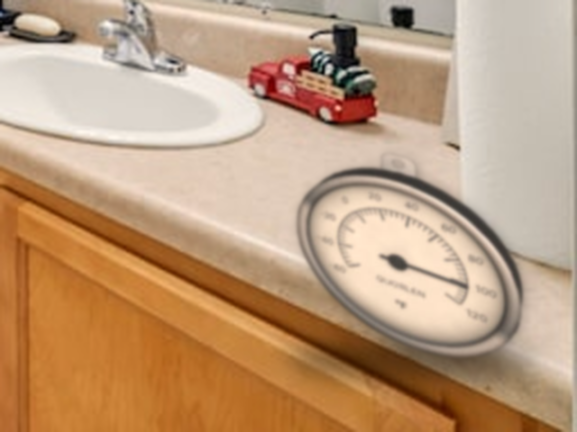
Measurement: 100 °F
